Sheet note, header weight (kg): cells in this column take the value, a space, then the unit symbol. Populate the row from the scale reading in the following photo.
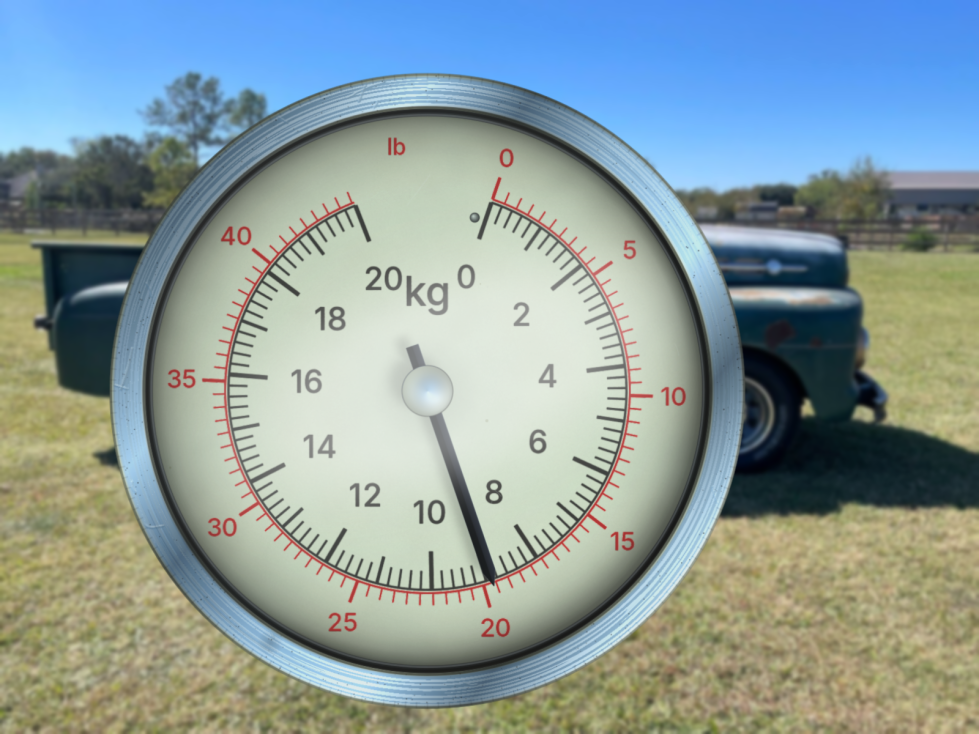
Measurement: 8.9 kg
